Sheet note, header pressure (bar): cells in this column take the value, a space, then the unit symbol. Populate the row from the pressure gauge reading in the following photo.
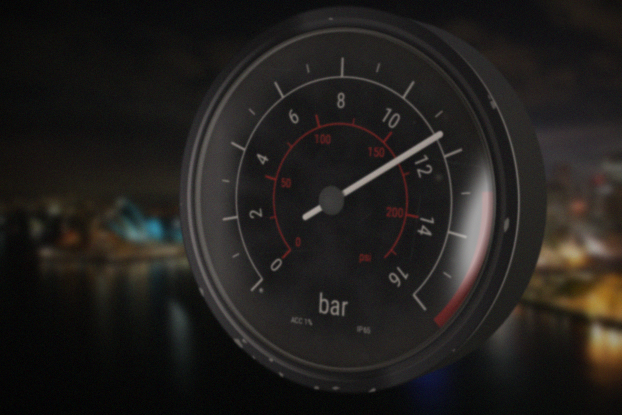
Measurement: 11.5 bar
